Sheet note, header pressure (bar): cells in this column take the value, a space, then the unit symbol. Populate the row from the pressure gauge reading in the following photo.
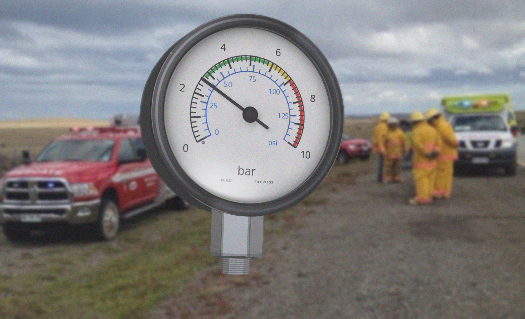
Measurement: 2.6 bar
